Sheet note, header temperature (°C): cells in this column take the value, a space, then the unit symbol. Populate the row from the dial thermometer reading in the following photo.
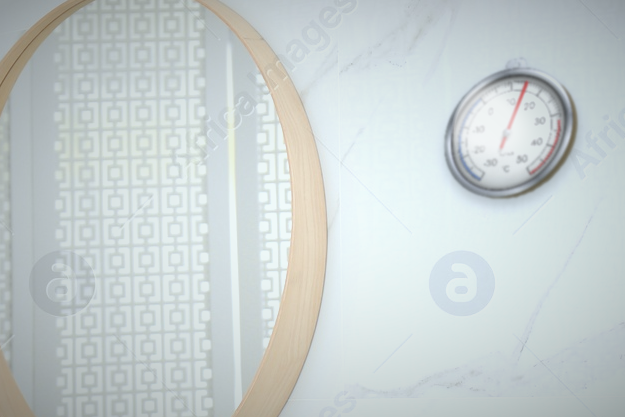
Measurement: 15 °C
